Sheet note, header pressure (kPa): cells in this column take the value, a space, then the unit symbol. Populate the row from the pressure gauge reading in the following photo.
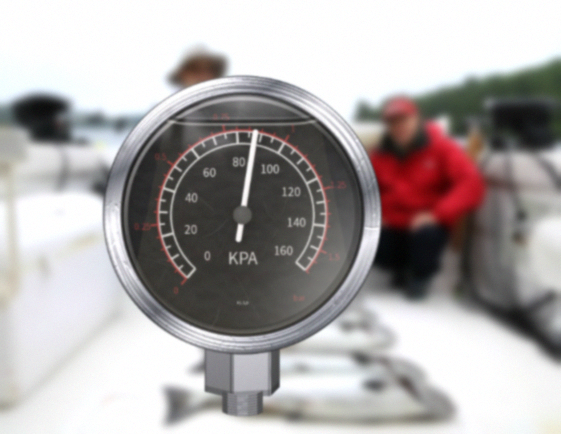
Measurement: 87.5 kPa
